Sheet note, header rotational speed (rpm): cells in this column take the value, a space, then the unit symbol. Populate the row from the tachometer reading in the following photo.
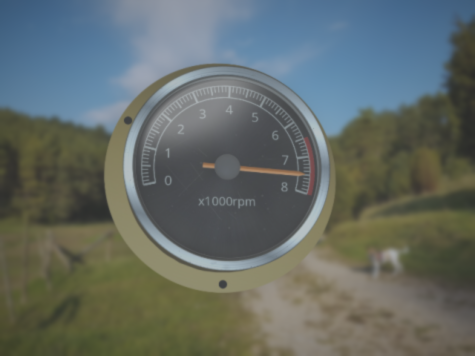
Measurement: 7500 rpm
